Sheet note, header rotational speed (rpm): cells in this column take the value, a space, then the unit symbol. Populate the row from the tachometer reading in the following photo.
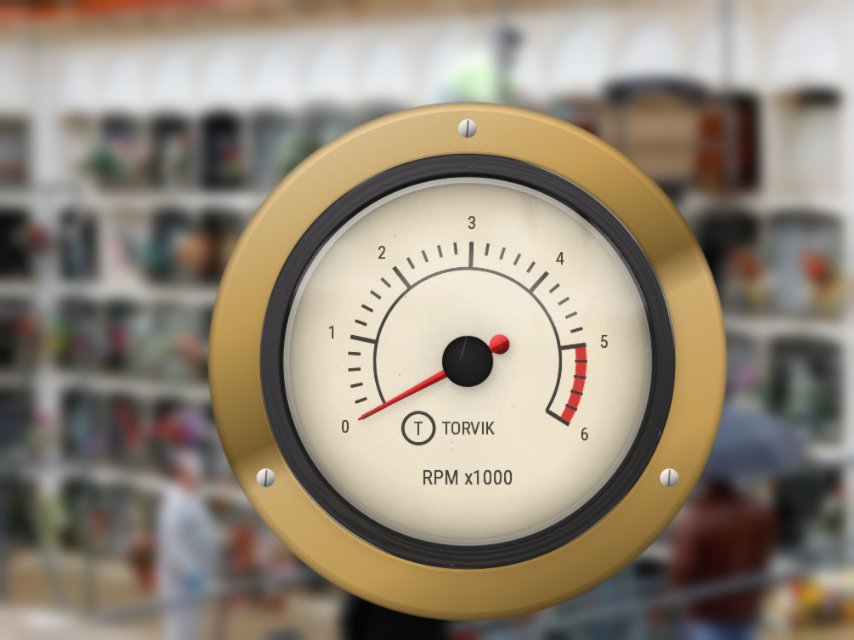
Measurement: 0 rpm
